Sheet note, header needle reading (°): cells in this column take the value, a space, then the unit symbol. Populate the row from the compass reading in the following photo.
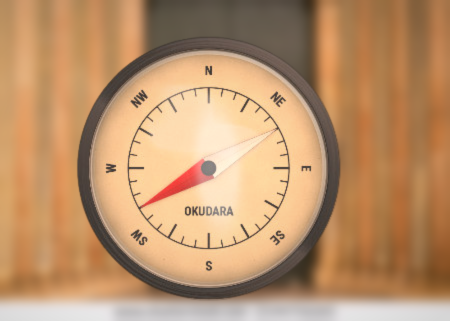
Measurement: 240 °
